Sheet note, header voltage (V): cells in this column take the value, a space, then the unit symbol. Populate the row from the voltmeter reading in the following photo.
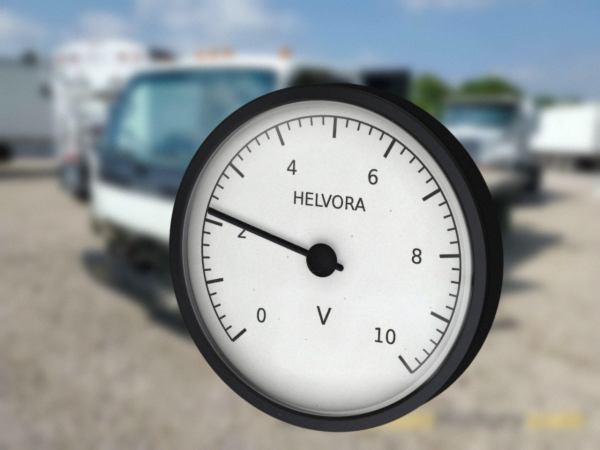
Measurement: 2.2 V
